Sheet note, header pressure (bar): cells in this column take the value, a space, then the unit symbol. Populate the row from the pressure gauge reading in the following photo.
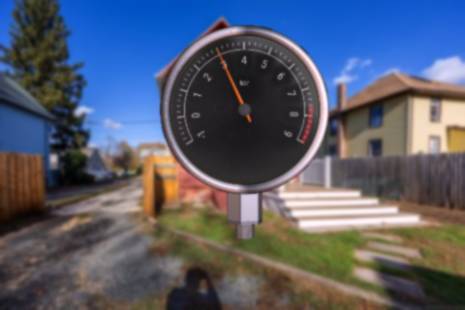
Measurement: 3 bar
